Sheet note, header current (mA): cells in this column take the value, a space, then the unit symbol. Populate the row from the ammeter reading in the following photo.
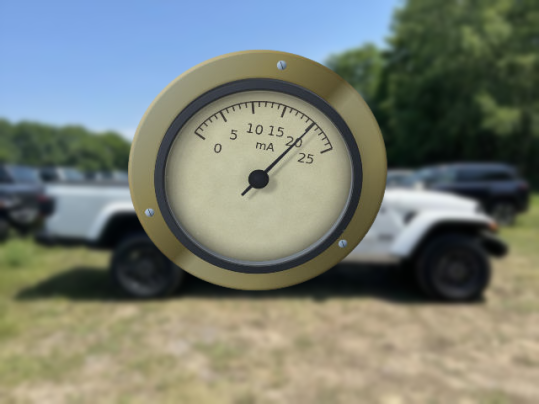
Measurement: 20 mA
